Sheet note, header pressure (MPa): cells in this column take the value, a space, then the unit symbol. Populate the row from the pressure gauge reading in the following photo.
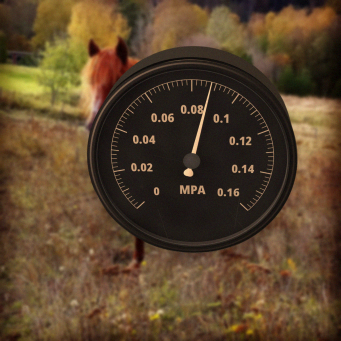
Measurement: 0.088 MPa
